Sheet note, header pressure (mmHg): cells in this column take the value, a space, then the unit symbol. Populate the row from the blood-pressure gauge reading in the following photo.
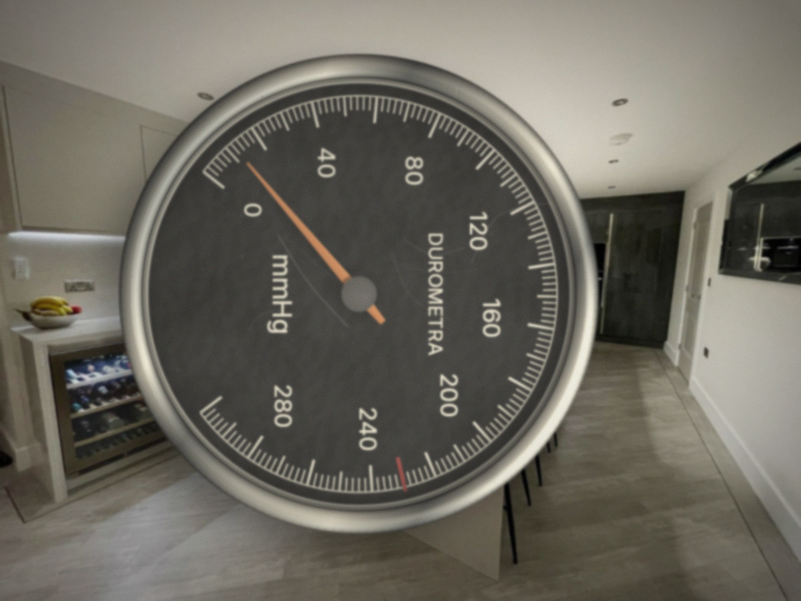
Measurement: 12 mmHg
